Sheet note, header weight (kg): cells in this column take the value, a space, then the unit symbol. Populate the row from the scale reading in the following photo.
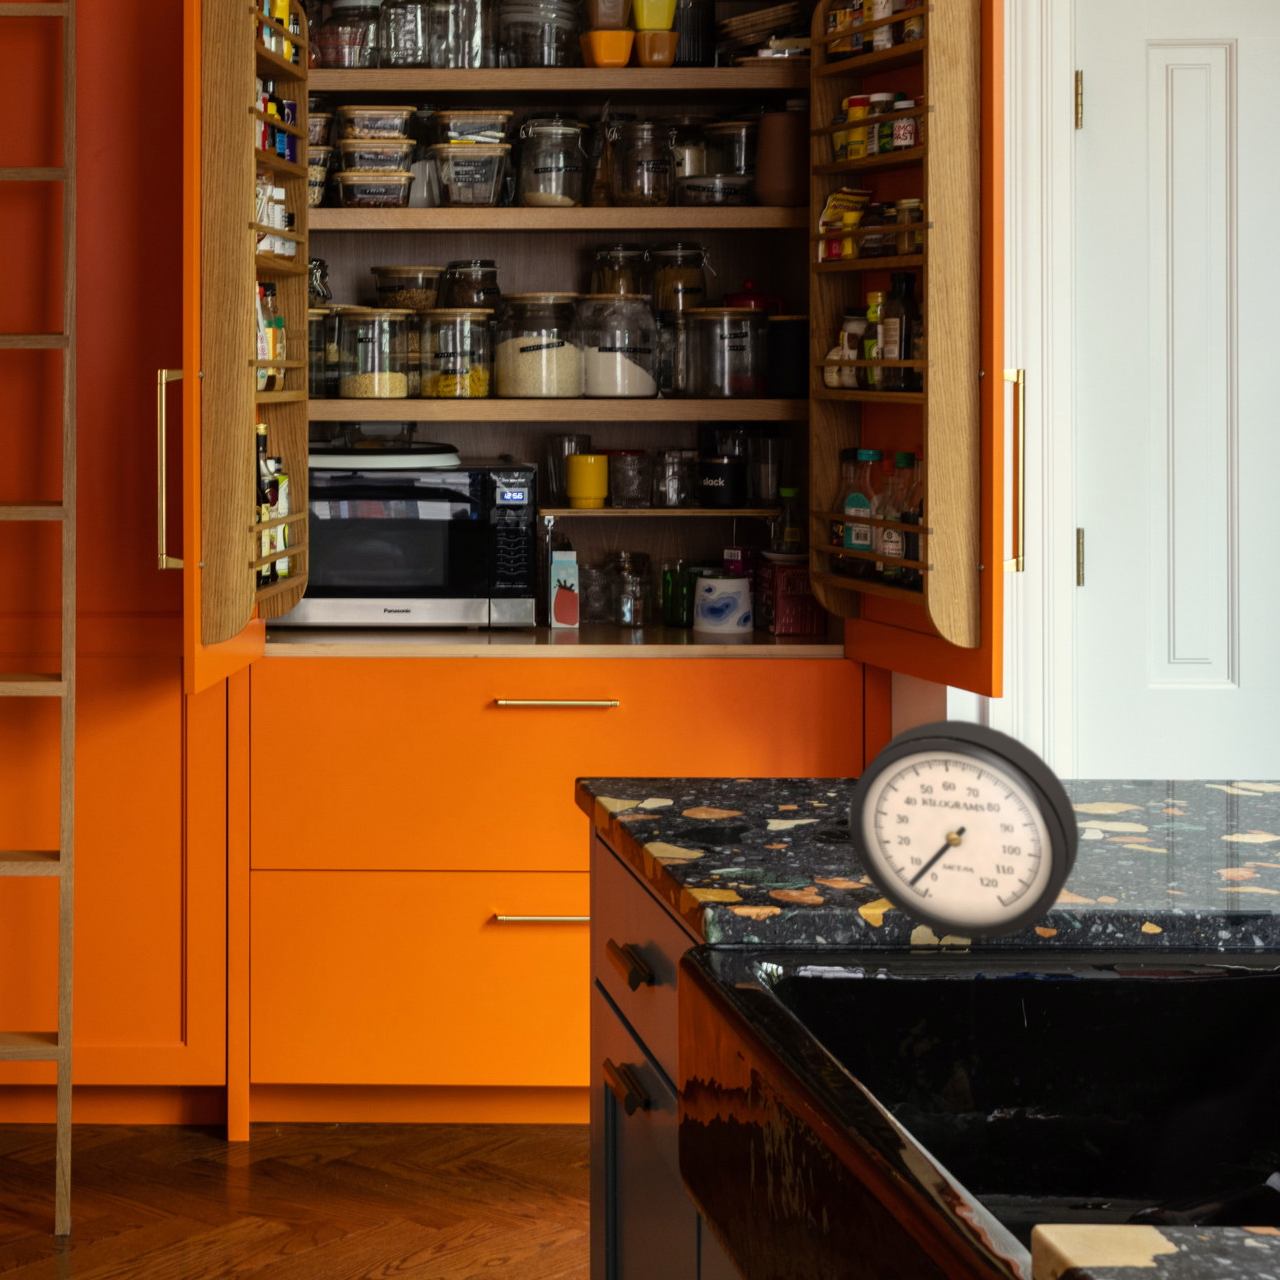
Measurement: 5 kg
